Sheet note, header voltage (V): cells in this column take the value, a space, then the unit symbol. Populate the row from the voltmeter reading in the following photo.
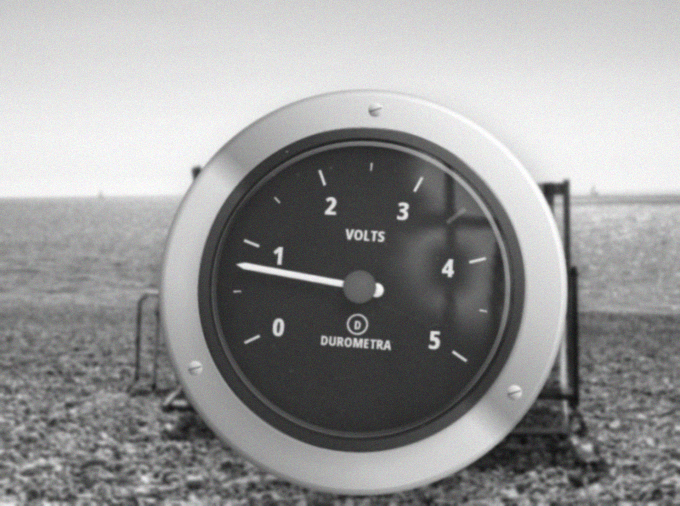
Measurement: 0.75 V
